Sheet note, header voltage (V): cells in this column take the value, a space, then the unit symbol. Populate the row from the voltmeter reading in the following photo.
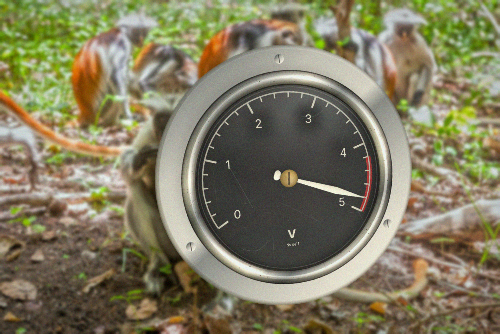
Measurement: 4.8 V
